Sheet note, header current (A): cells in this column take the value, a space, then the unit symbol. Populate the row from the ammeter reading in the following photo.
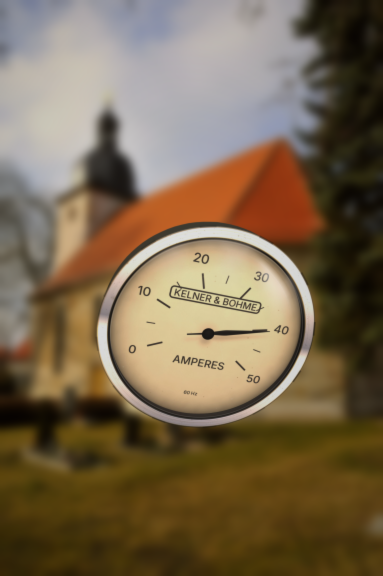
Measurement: 40 A
